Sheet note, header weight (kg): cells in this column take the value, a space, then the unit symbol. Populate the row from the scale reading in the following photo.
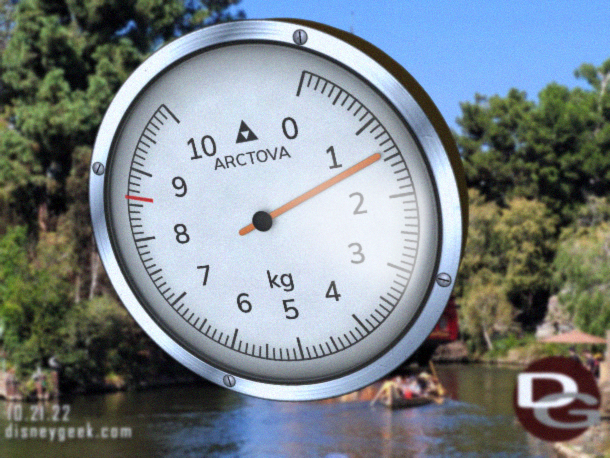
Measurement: 1.4 kg
